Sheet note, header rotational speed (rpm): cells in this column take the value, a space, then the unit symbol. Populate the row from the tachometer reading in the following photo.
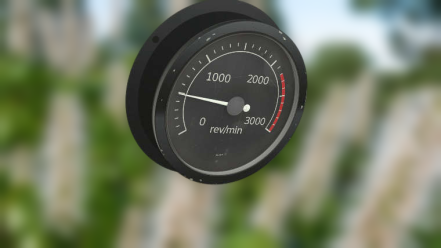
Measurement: 500 rpm
